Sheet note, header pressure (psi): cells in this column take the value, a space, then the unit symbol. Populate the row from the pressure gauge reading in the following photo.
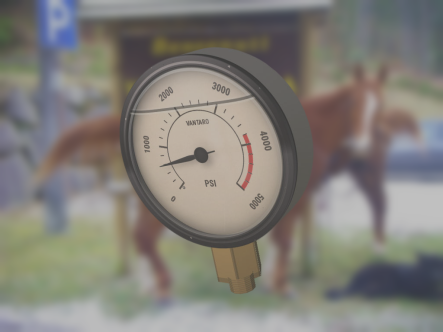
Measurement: 600 psi
